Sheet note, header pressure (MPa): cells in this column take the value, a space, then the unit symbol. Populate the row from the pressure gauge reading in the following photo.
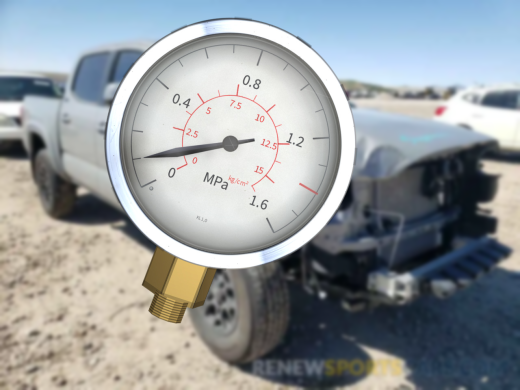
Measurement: 0.1 MPa
